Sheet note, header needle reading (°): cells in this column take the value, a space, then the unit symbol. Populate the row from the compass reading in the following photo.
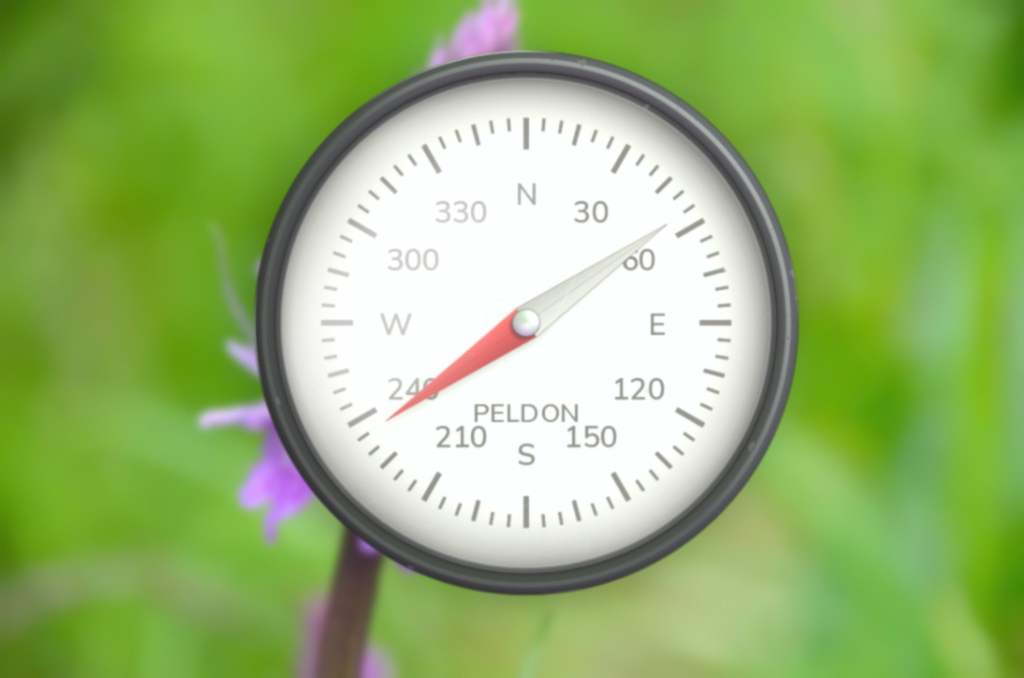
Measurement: 235 °
